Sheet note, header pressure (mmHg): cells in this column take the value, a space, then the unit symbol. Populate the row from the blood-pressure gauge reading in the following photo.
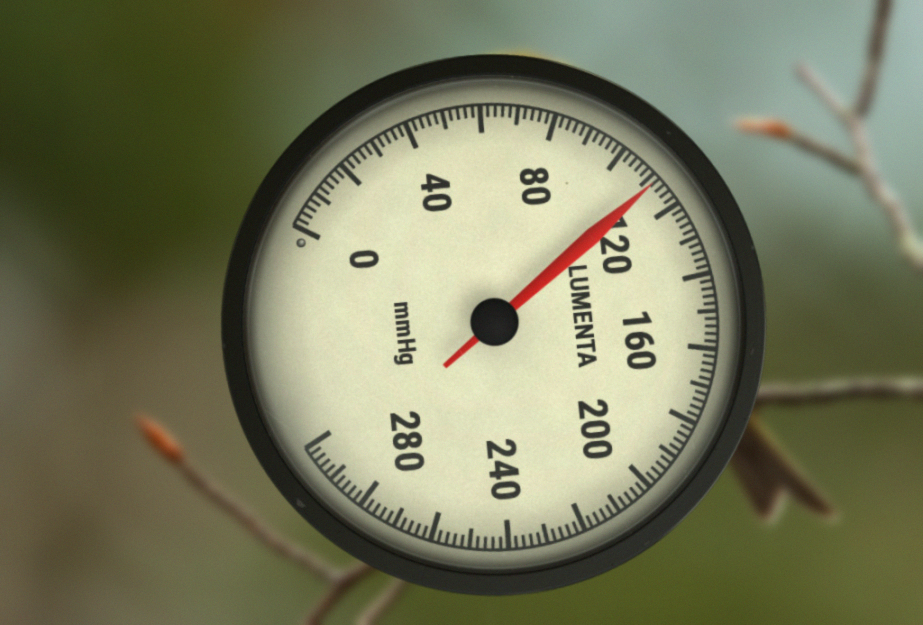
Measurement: 112 mmHg
